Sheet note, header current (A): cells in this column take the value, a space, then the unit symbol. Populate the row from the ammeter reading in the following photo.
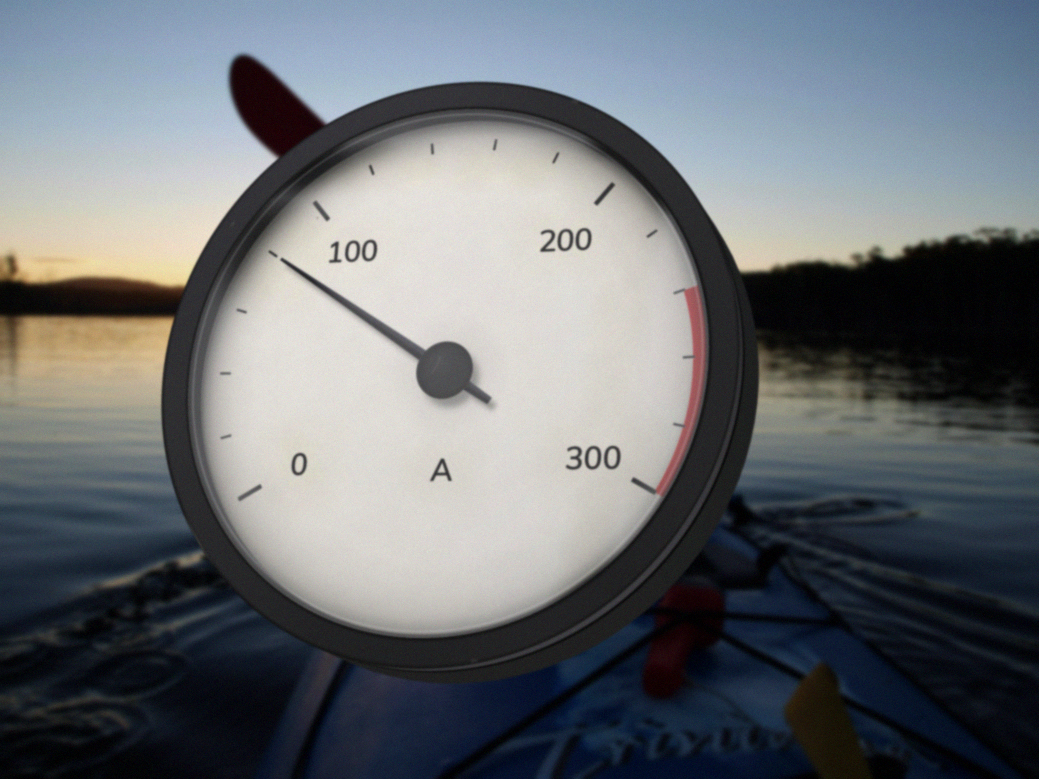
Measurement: 80 A
